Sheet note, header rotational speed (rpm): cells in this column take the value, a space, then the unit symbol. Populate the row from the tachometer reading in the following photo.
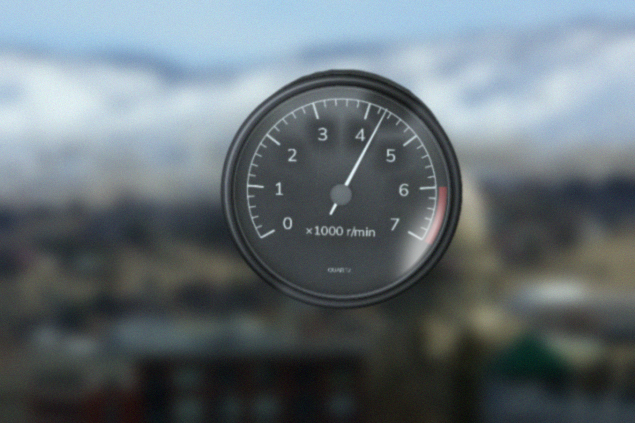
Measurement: 4300 rpm
